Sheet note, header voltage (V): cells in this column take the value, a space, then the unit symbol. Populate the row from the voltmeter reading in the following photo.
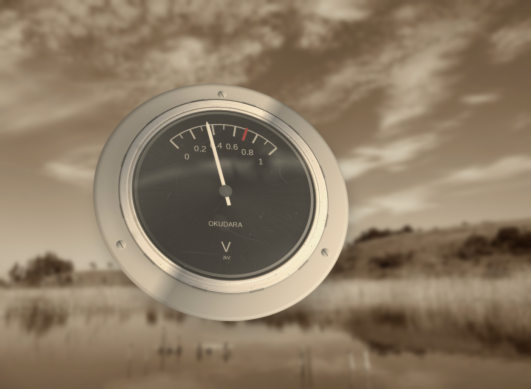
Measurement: 0.35 V
